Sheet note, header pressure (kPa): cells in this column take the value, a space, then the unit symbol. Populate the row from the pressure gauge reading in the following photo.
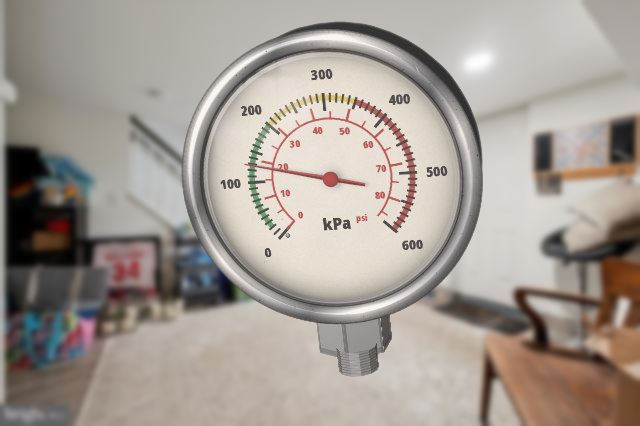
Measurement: 130 kPa
